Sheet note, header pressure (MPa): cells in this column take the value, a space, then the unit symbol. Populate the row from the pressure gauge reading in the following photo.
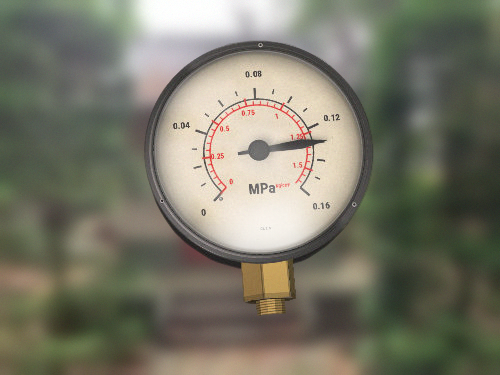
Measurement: 0.13 MPa
